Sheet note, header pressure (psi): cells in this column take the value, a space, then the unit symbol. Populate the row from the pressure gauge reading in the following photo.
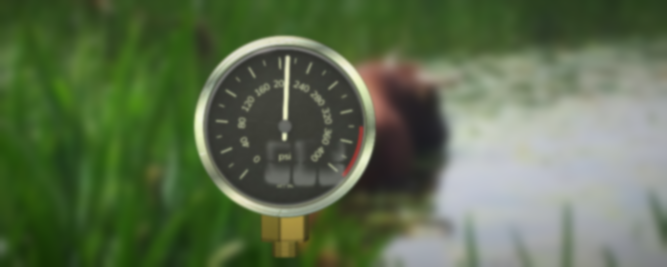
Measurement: 210 psi
